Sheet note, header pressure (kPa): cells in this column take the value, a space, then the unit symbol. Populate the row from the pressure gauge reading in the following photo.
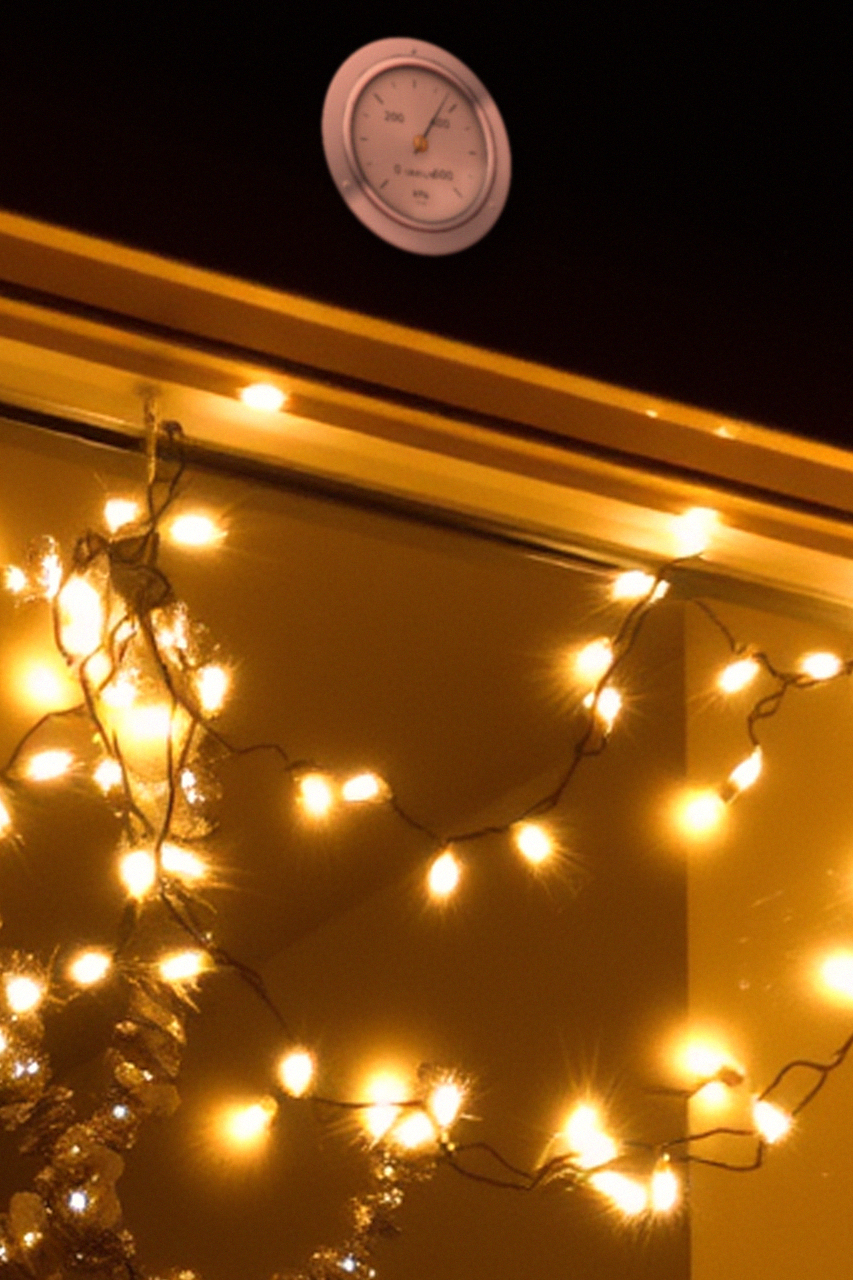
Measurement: 375 kPa
